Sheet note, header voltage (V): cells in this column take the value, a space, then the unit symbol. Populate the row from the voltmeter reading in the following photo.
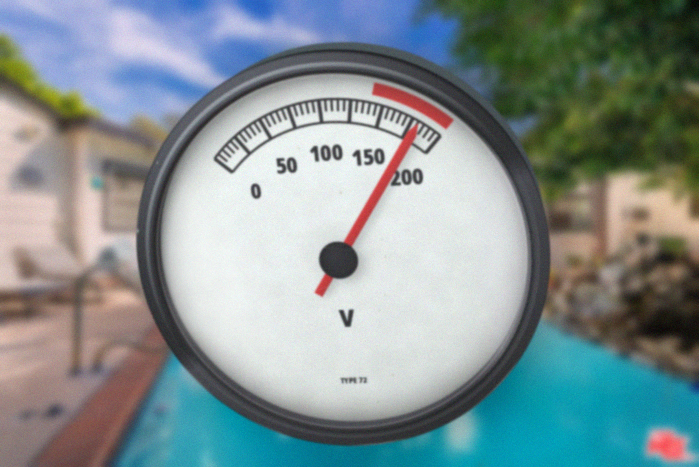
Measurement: 180 V
